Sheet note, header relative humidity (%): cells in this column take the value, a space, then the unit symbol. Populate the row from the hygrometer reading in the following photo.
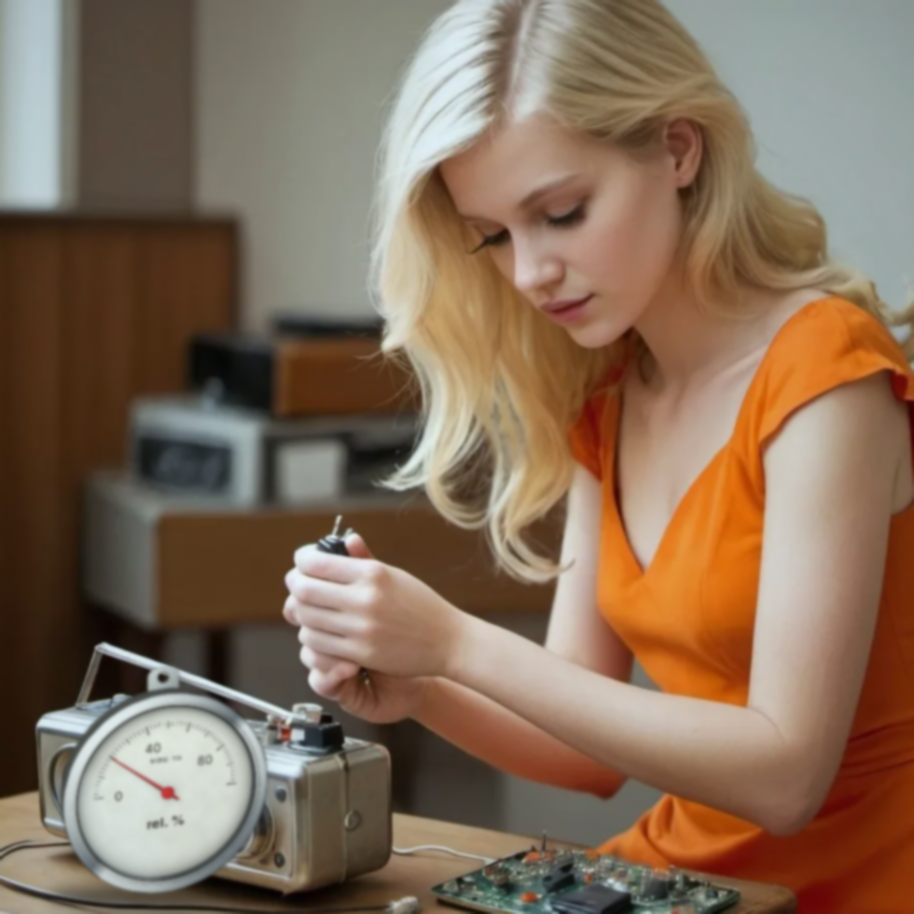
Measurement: 20 %
